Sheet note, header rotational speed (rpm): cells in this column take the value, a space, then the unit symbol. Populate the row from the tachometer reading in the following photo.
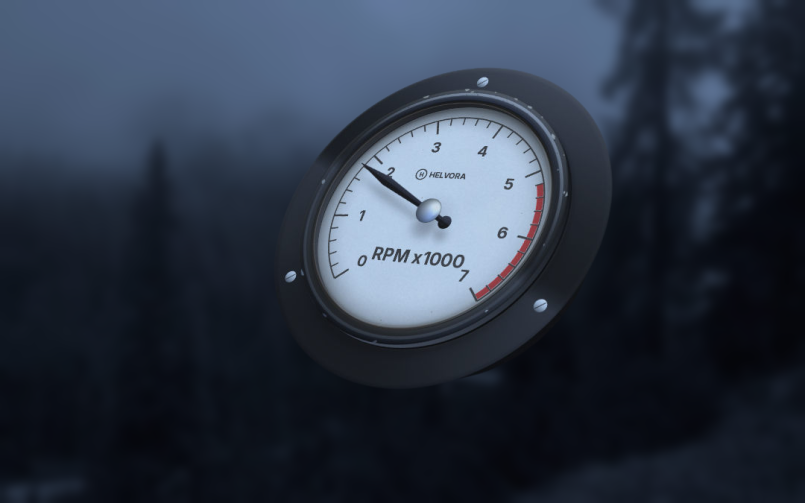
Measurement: 1800 rpm
